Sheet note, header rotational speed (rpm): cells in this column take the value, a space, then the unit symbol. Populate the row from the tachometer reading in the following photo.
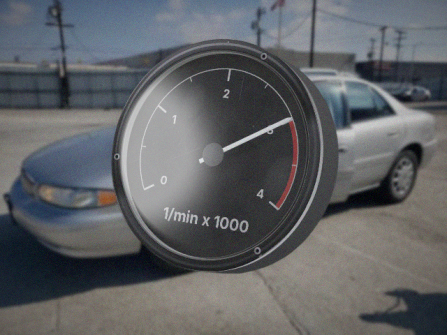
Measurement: 3000 rpm
